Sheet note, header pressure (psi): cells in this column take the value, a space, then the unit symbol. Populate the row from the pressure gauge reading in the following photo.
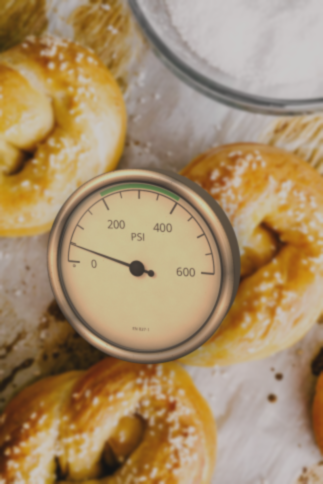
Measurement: 50 psi
